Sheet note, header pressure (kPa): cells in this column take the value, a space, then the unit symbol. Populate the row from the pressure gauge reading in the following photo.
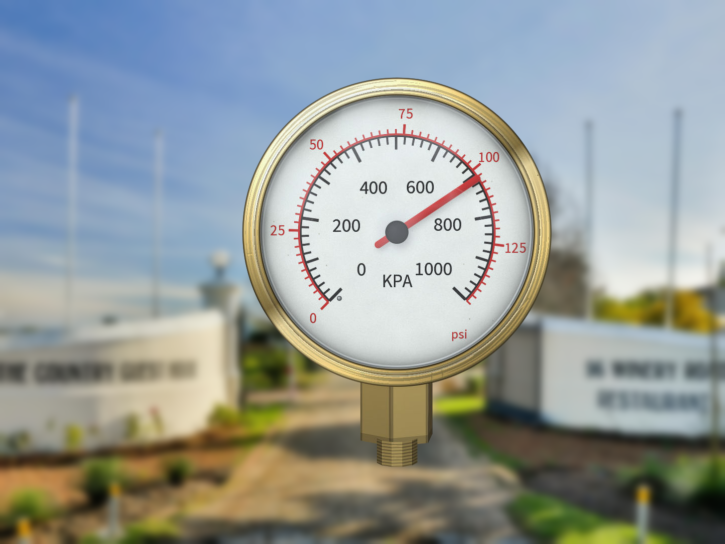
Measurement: 710 kPa
